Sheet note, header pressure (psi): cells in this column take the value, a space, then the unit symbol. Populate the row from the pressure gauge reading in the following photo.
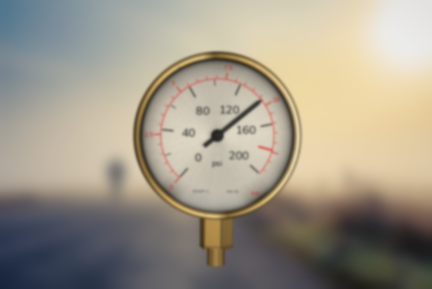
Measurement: 140 psi
